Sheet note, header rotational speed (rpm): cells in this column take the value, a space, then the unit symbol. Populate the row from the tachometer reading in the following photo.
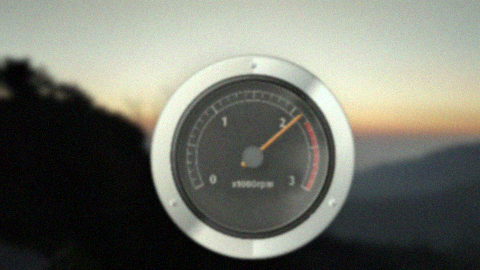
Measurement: 2100 rpm
